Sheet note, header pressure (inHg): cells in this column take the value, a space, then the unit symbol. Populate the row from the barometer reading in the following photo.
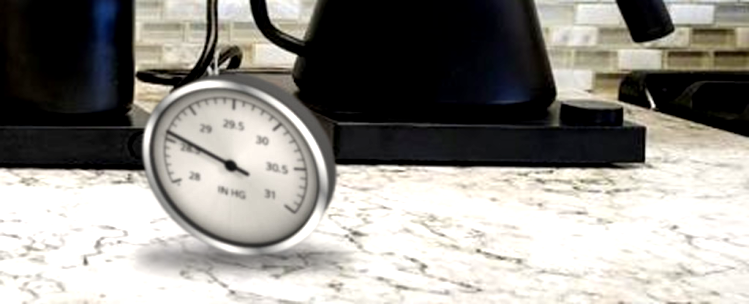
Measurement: 28.6 inHg
